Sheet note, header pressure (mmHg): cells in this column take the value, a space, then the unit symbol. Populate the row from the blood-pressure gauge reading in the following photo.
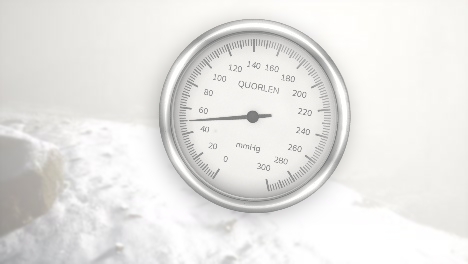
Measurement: 50 mmHg
